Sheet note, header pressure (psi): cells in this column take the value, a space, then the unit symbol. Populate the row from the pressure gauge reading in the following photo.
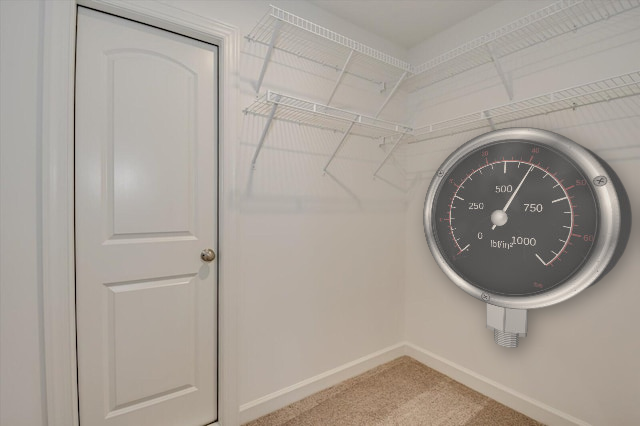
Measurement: 600 psi
